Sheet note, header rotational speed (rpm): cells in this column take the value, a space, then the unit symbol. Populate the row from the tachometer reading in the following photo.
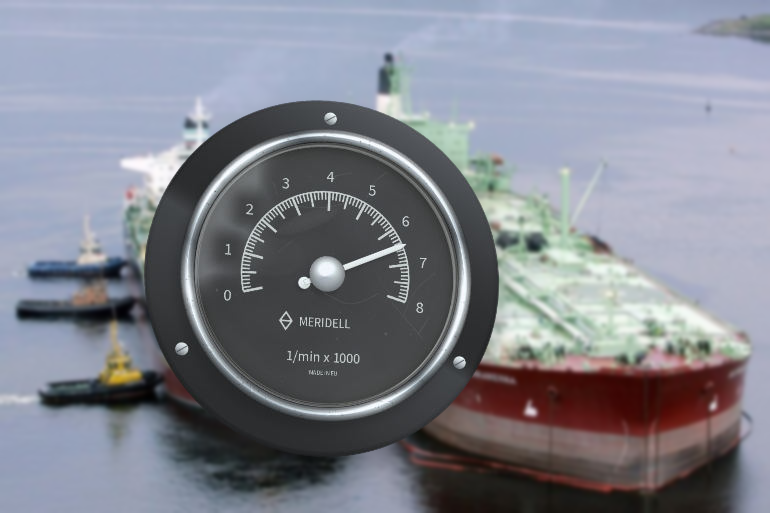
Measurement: 6500 rpm
